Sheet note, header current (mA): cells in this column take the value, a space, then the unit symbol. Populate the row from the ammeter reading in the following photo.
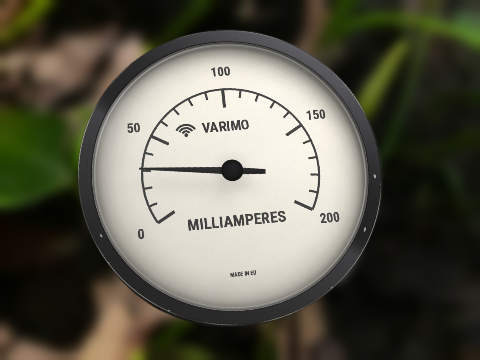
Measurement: 30 mA
